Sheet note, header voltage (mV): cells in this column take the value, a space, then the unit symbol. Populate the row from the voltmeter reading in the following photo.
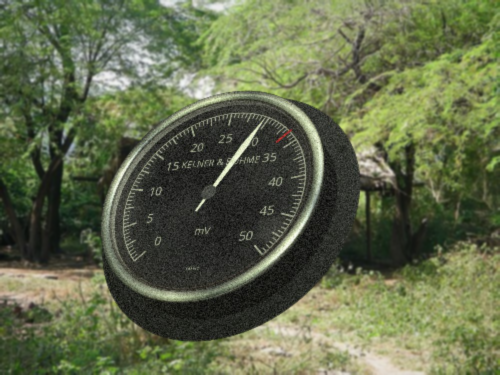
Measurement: 30 mV
